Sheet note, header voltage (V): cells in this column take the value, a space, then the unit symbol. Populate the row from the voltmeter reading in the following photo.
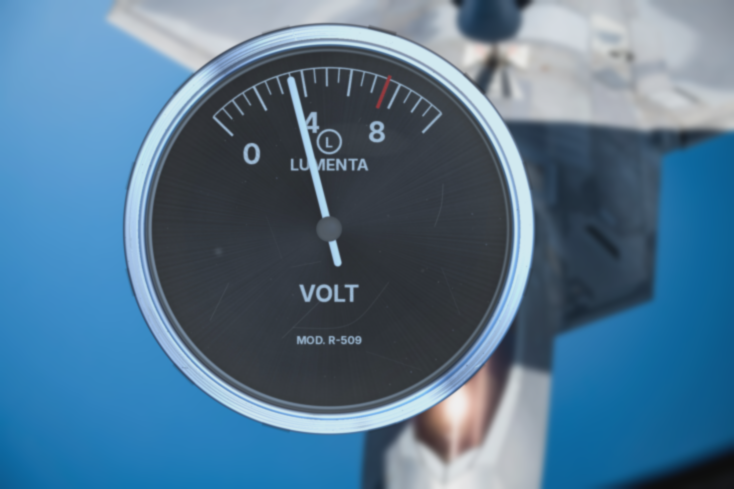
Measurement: 3.5 V
